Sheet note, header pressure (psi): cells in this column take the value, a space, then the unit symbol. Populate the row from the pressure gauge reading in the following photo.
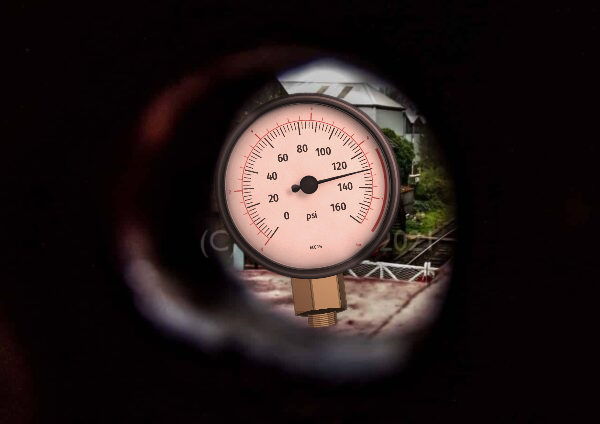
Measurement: 130 psi
